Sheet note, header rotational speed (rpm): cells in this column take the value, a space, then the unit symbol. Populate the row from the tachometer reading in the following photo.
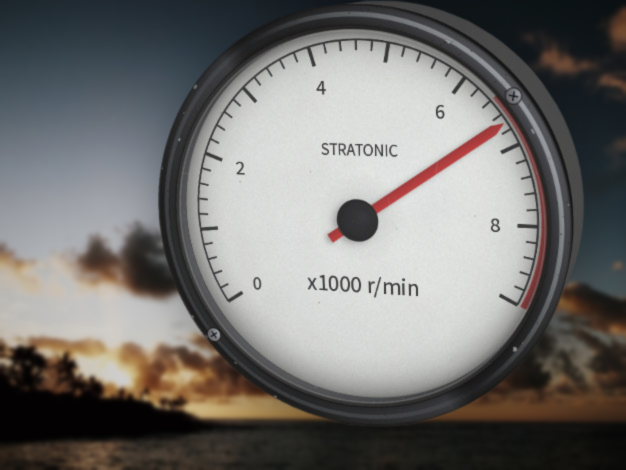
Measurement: 6700 rpm
